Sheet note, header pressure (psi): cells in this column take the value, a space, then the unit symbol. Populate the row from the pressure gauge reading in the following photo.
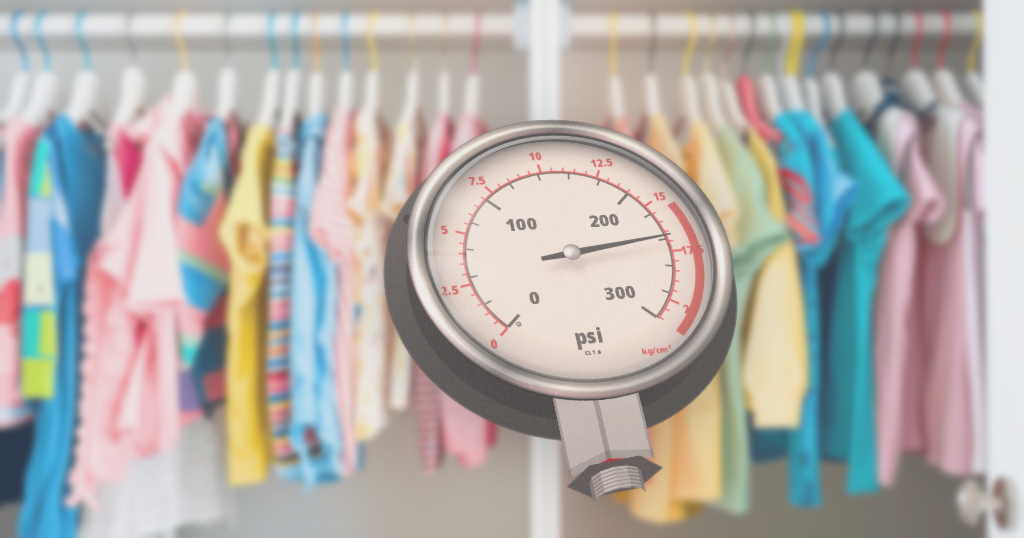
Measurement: 240 psi
